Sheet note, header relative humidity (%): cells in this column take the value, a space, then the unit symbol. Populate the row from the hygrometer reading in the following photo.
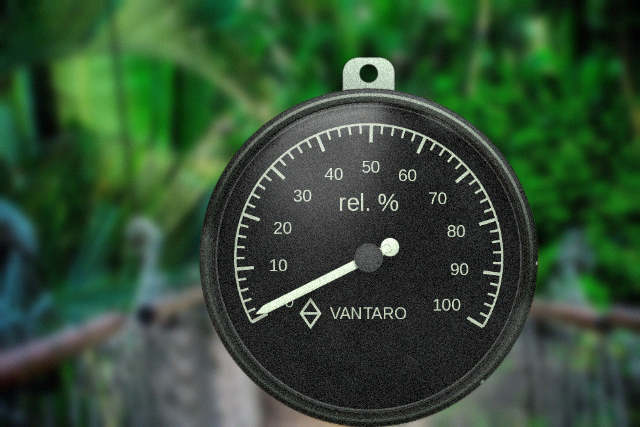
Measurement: 1 %
